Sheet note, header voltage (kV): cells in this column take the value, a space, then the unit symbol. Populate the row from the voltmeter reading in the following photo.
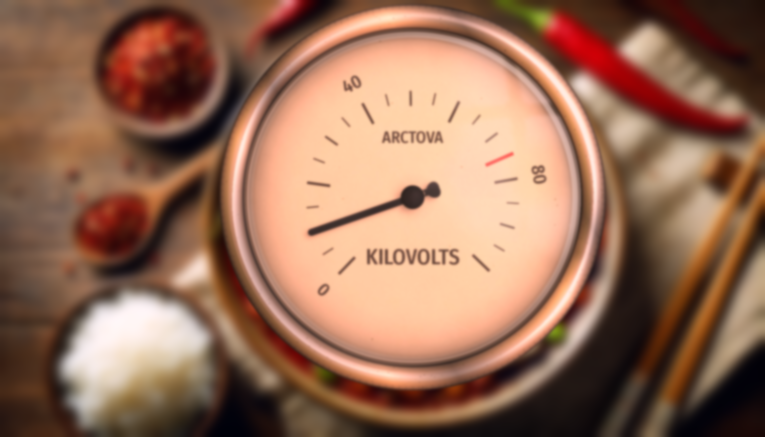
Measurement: 10 kV
